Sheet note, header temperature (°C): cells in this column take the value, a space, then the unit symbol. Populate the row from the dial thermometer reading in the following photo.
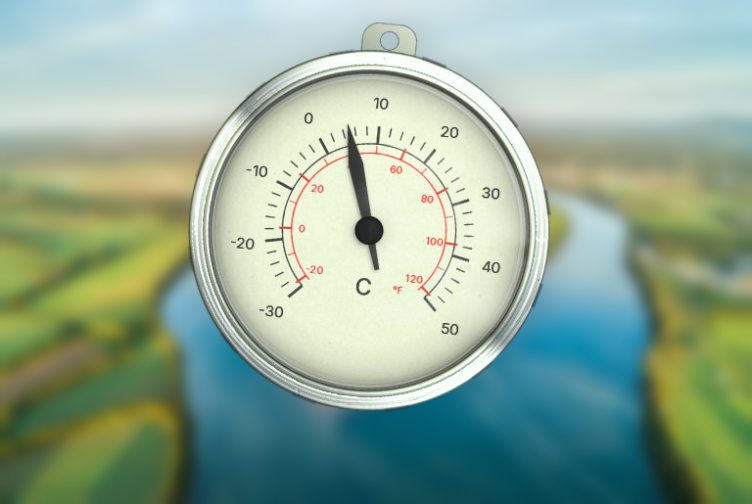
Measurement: 5 °C
